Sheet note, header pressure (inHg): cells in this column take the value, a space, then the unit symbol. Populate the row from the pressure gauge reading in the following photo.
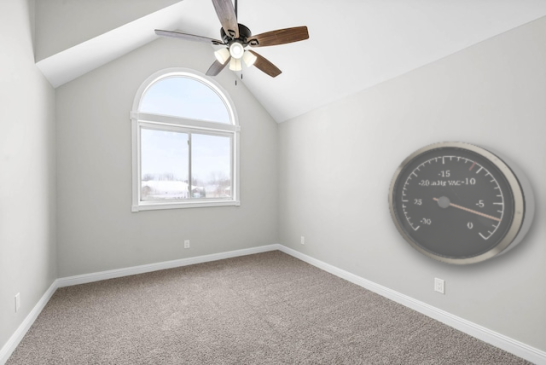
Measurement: -3 inHg
